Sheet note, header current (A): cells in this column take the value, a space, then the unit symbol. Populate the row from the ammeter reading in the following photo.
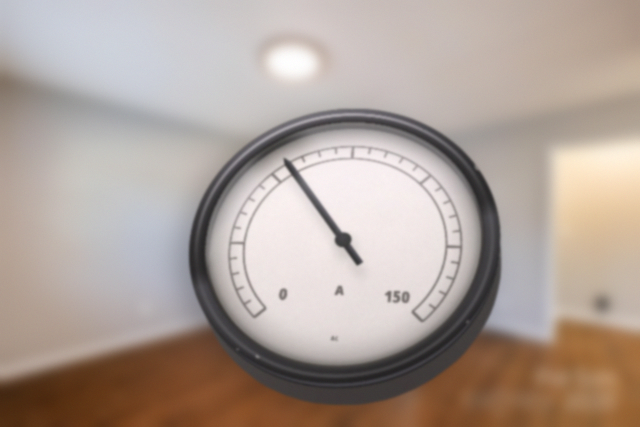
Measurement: 55 A
